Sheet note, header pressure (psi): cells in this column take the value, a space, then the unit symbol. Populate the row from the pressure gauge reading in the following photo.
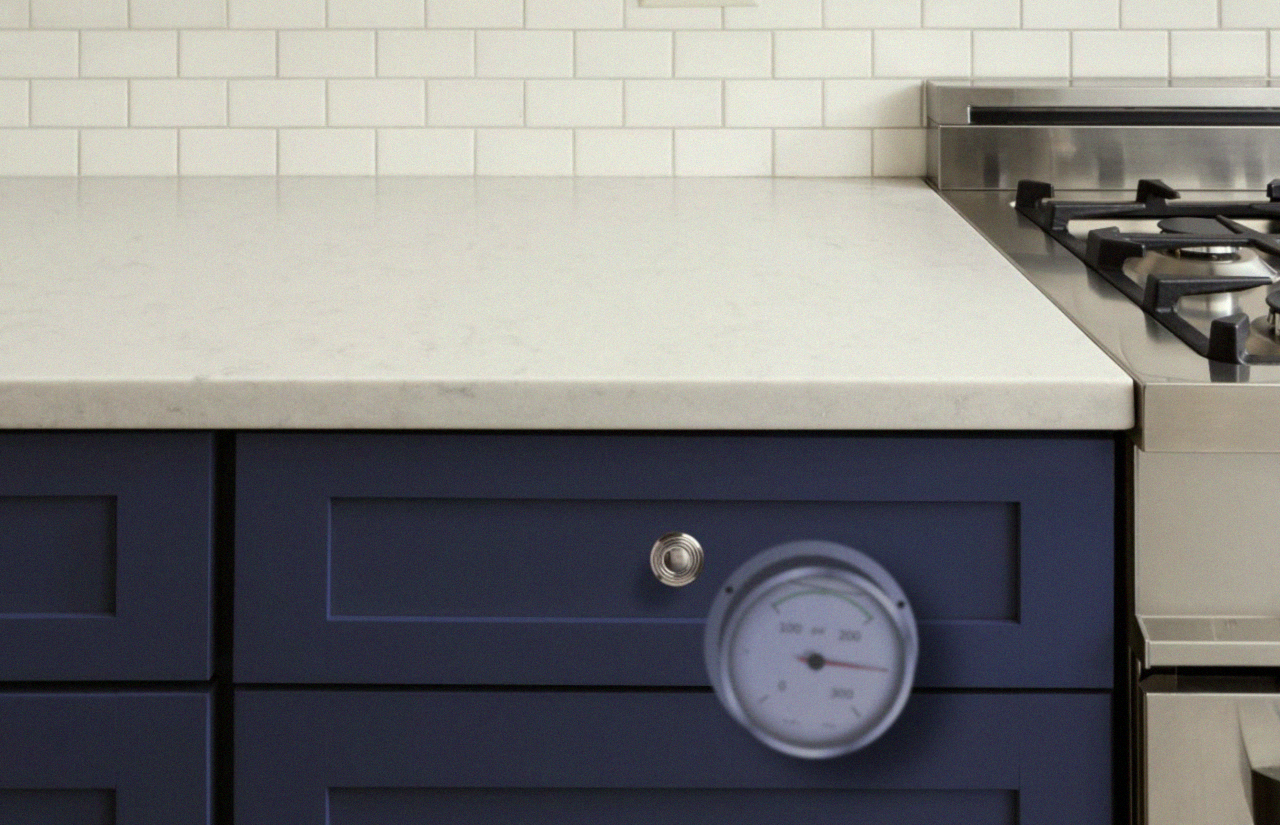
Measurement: 250 psi
